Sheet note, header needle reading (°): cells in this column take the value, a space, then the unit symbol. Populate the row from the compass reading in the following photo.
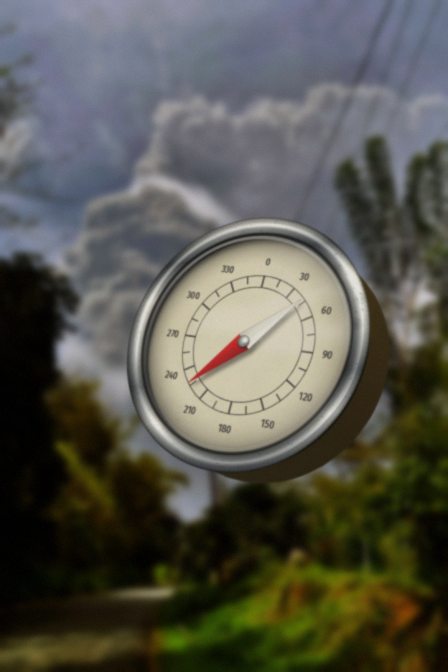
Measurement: 225 °
